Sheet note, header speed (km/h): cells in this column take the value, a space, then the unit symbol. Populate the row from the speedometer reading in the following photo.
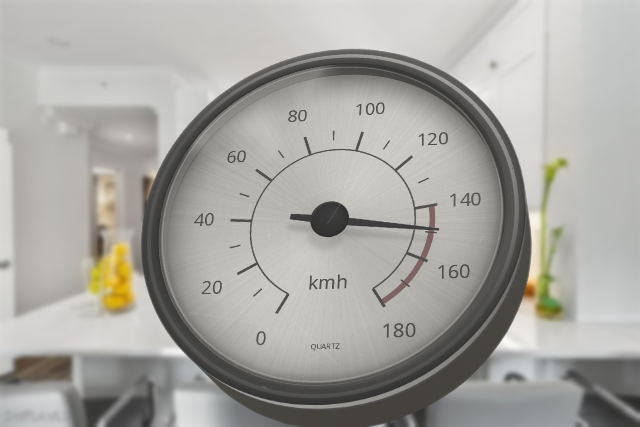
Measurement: 150 km/h
